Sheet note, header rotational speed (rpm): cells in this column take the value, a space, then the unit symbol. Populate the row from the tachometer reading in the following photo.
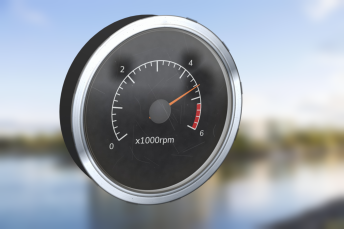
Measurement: 4600 rpm
